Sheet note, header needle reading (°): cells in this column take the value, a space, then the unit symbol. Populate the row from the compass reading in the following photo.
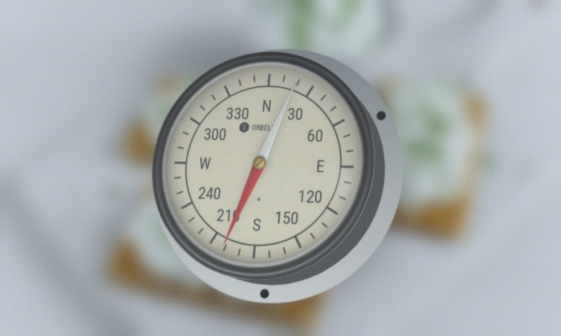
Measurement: 200 °
